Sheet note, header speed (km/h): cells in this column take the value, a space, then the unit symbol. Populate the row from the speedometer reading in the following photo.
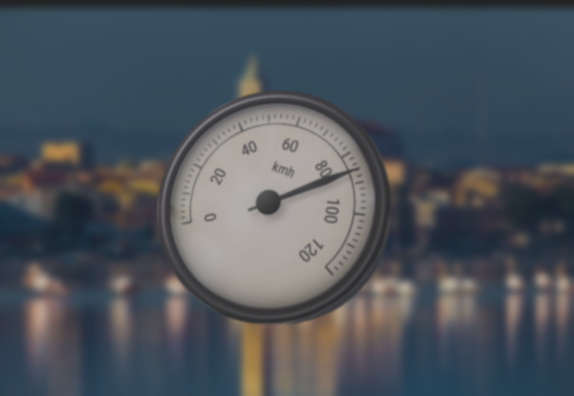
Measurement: 86 km/h
